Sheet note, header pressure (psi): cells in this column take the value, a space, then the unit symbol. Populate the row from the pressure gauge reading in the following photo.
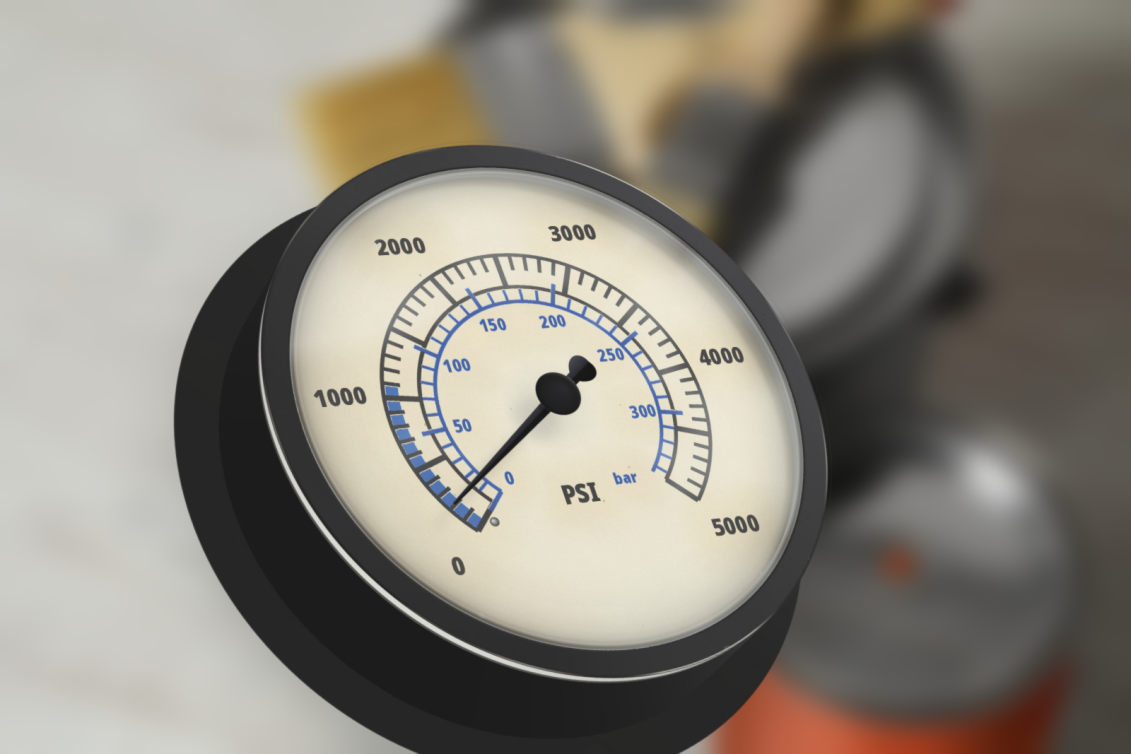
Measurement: 200 psi
